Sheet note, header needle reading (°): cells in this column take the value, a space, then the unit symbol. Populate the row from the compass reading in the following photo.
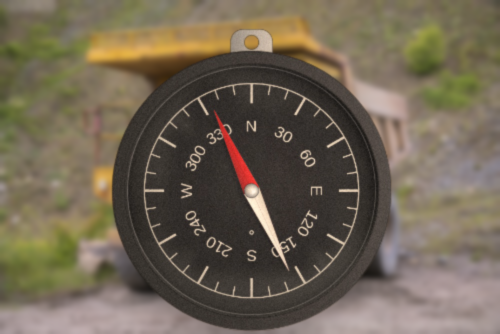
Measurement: 335 °
